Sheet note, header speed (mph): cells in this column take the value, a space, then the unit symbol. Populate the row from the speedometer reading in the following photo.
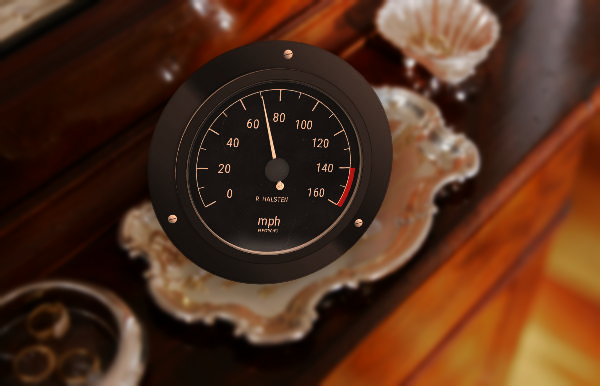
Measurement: 70 mph
